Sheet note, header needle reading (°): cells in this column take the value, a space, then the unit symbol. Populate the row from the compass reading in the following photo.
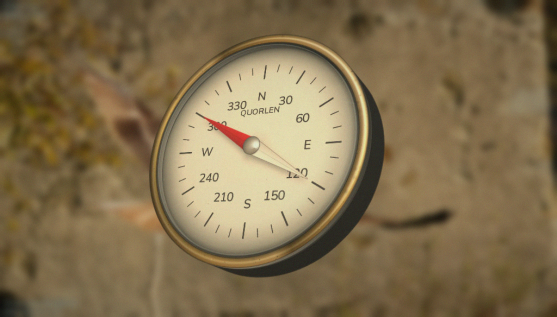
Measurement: 300 °
